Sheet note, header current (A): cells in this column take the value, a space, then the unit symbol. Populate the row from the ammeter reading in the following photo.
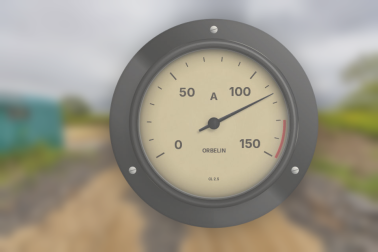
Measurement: 115 A
